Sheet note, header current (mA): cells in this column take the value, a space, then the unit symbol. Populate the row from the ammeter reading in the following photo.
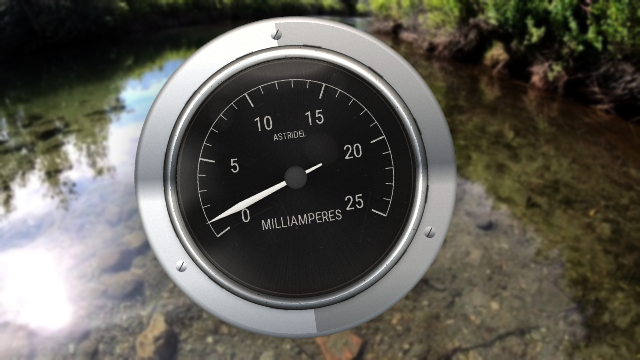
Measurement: 1 mA
